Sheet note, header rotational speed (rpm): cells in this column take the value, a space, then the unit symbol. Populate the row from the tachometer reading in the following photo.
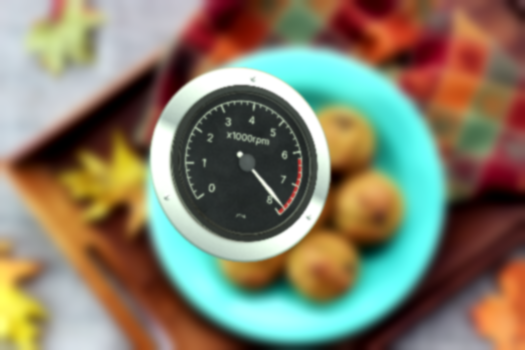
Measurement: 7800 rpm
